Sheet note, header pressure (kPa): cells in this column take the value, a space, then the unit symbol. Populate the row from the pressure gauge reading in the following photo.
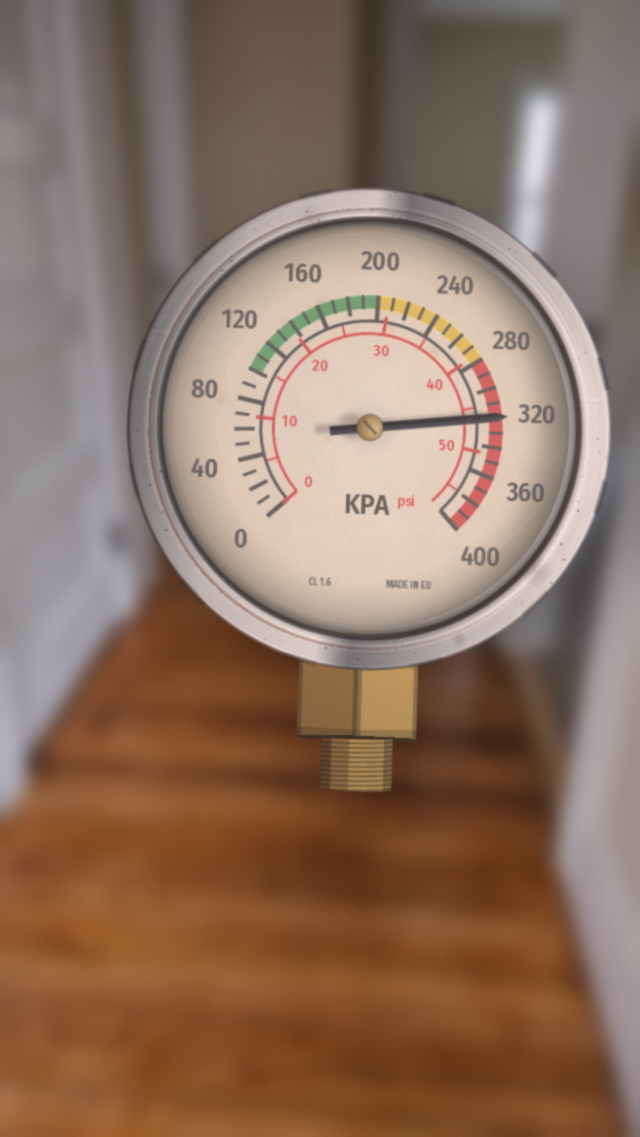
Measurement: 320 kPa
